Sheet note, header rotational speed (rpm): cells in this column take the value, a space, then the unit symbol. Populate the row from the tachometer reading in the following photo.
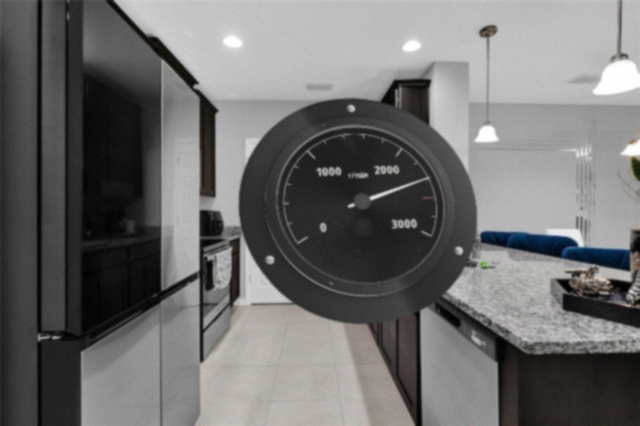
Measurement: 2400 rpm
